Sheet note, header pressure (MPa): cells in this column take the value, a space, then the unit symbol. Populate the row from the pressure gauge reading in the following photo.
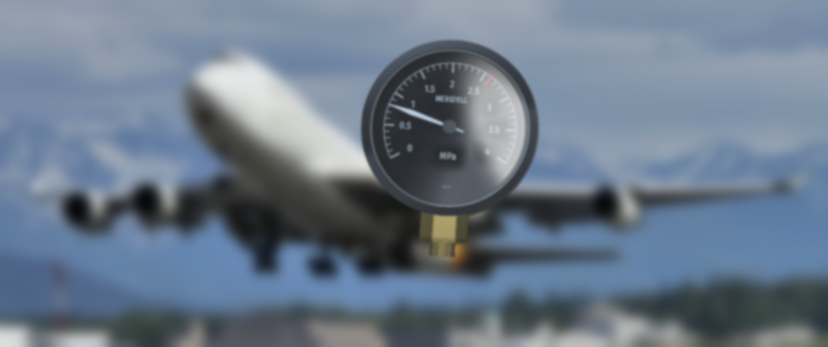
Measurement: 0.8 MPa
